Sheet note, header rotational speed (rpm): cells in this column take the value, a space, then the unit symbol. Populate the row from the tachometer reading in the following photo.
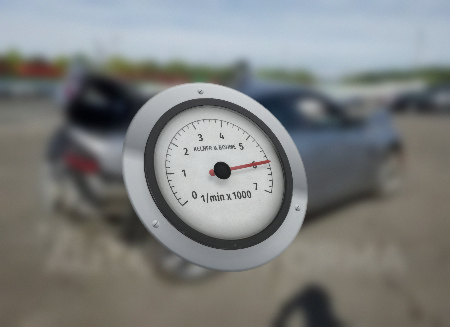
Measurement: 6000 rpm
